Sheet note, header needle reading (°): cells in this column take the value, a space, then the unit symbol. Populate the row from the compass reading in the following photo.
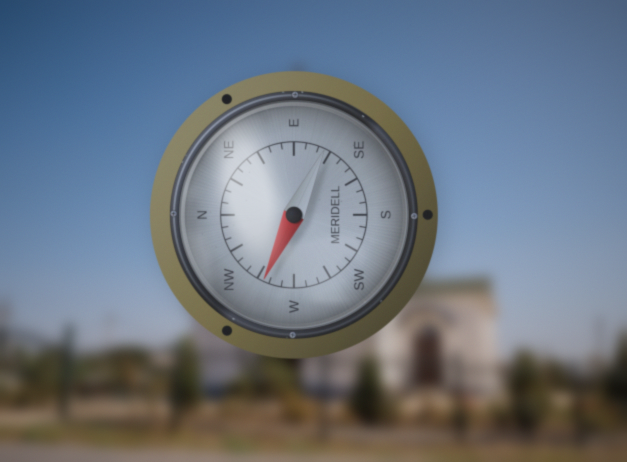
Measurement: 295 °
